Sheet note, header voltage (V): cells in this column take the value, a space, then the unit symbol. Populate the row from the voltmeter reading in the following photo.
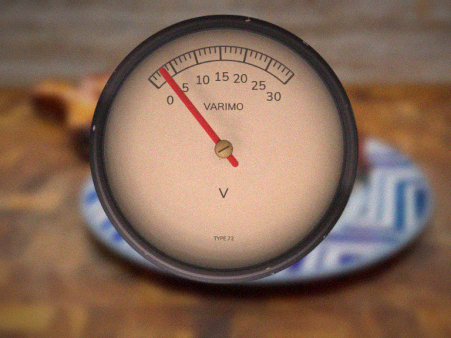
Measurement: 3 V
